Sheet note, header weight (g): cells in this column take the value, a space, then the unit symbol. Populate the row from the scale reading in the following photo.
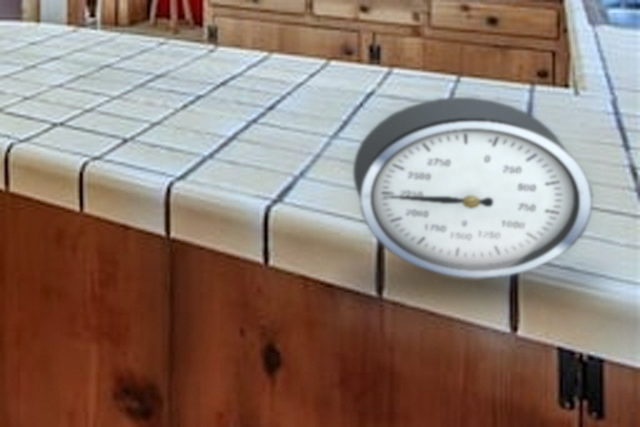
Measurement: 2250 g
